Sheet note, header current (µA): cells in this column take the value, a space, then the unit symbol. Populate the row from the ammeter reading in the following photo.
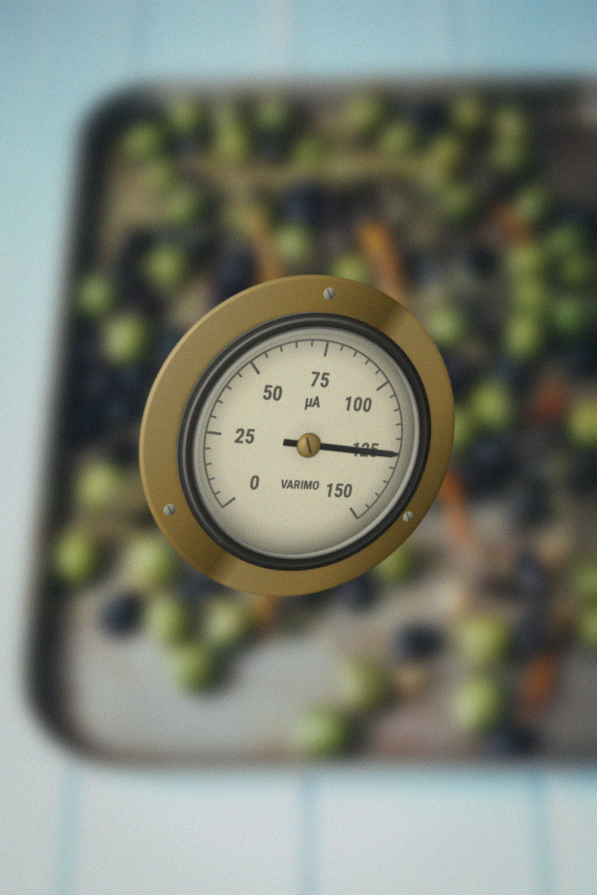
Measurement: 125 µA
